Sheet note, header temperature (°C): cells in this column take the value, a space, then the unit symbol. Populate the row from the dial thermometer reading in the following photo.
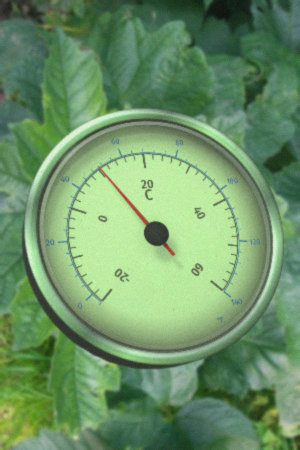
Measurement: 10 °C
